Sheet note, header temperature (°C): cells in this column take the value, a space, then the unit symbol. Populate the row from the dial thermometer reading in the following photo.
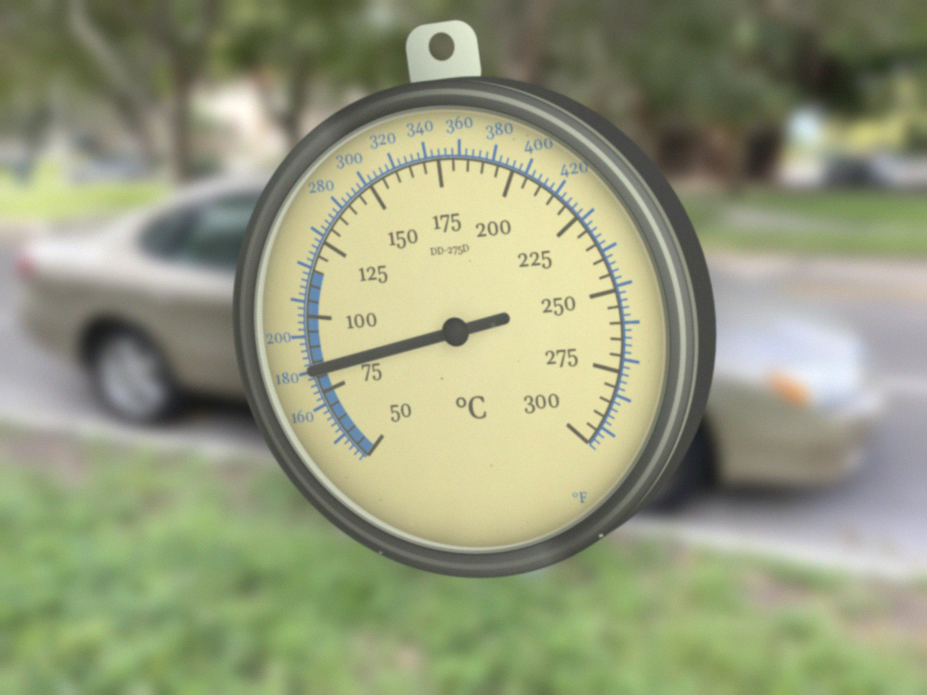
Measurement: 82.5 °C
